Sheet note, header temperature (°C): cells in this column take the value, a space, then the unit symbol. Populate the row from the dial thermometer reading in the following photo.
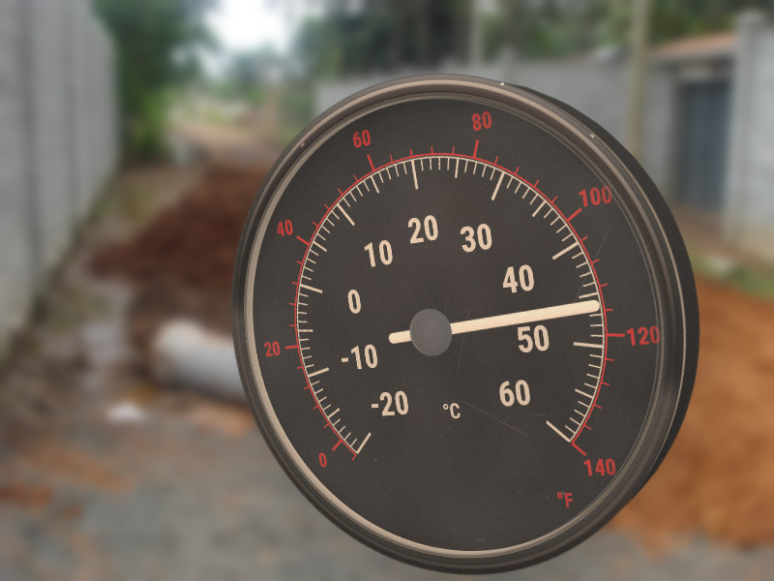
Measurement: 46 °C
